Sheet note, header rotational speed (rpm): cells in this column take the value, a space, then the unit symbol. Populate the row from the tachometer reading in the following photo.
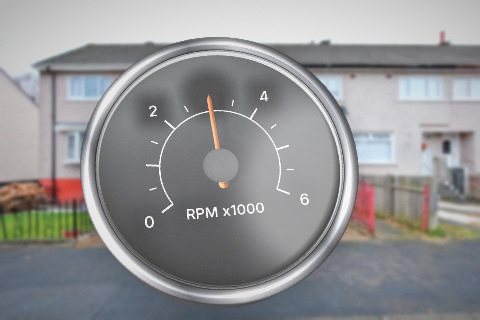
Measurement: 3000 rpm
